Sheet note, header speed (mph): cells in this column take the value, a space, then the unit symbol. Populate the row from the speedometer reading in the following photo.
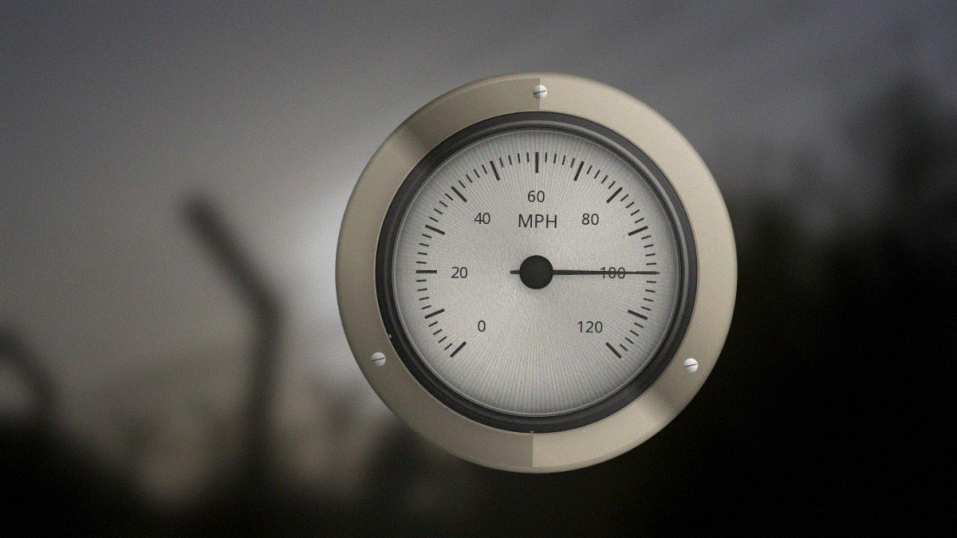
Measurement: 100 mph
